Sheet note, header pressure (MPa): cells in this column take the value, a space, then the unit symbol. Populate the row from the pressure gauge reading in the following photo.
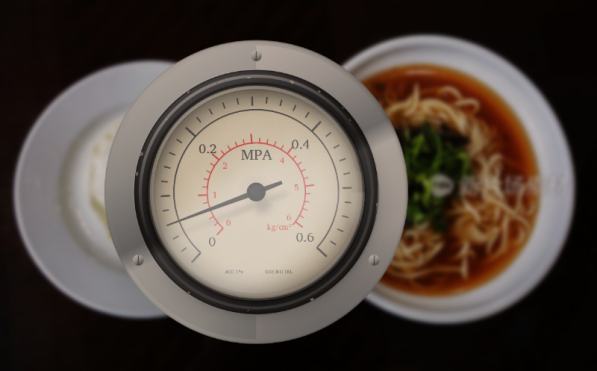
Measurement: 0.06 MPa
